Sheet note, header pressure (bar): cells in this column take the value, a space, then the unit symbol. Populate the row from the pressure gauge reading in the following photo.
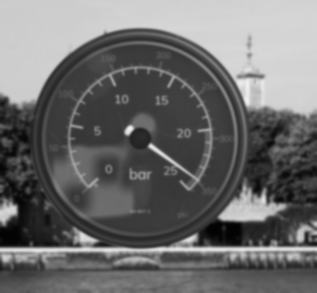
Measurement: 24 bar
